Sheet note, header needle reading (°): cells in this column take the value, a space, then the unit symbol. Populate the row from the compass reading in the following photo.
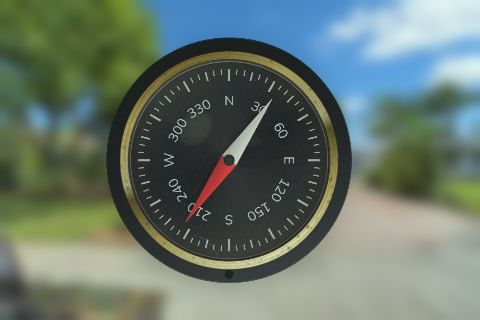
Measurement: 215 °
